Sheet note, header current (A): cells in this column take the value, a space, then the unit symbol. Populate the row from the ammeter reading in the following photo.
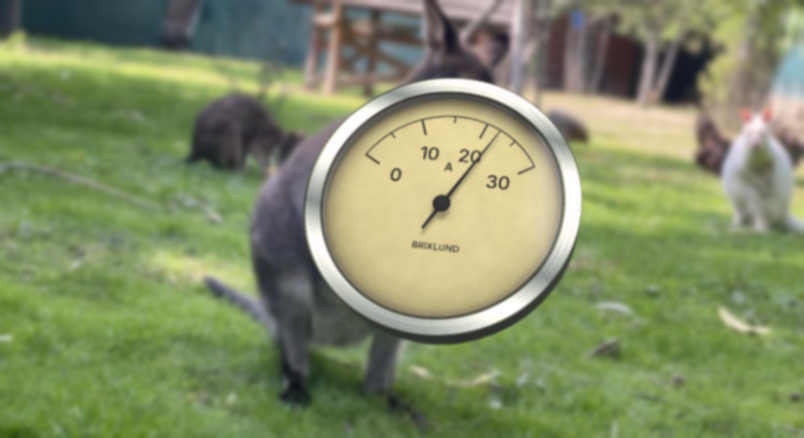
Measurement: 22.5 A
